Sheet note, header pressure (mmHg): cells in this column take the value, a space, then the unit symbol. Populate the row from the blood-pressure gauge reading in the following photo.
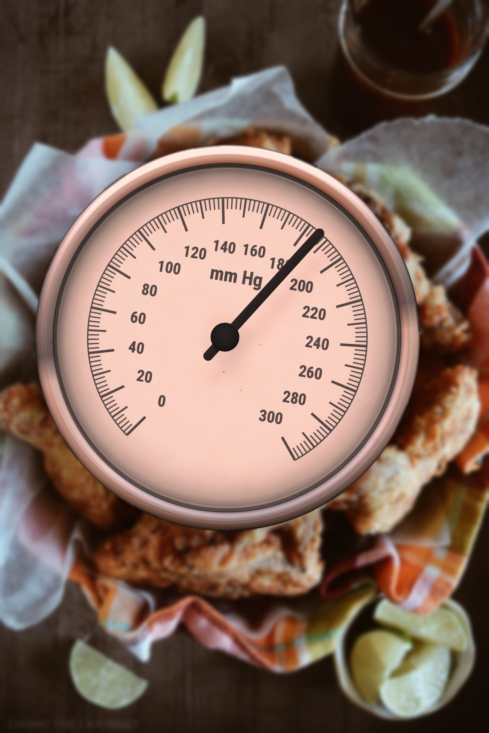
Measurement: 186 mmHg
